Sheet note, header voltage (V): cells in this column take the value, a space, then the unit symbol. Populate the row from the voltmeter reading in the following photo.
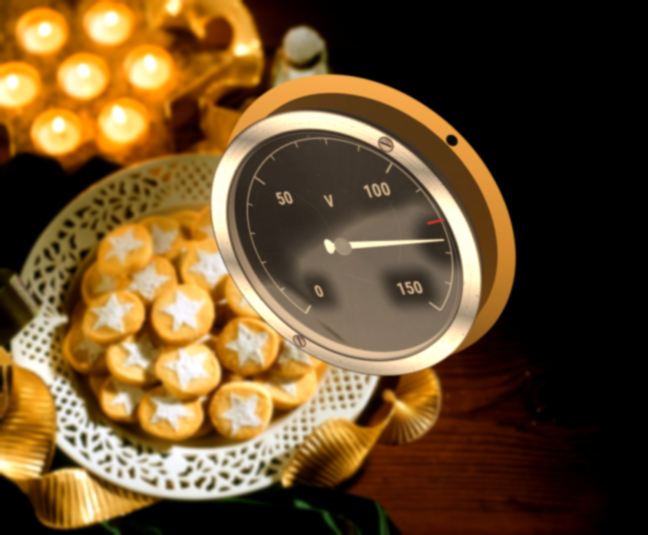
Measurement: 125 V
